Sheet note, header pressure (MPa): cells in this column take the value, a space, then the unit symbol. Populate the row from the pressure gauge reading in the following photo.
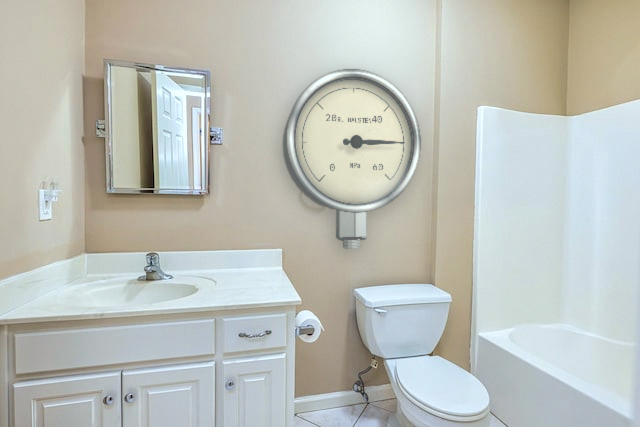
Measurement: 50 MPa
